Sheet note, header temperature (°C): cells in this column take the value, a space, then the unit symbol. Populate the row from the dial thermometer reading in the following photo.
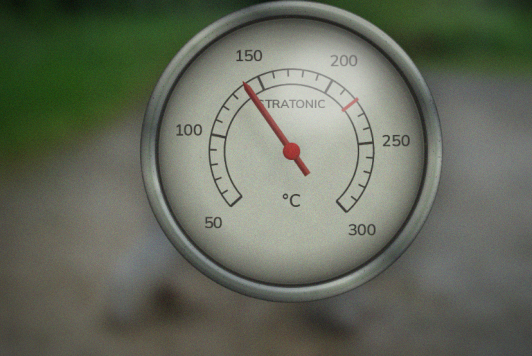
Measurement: 140 °C
